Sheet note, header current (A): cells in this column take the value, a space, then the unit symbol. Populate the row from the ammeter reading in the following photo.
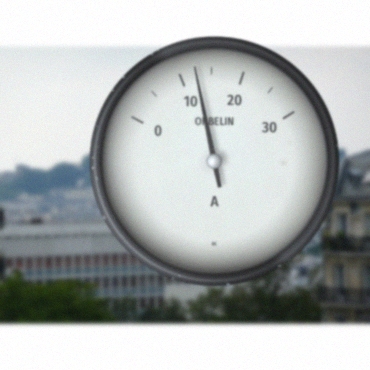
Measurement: 12.5 A
